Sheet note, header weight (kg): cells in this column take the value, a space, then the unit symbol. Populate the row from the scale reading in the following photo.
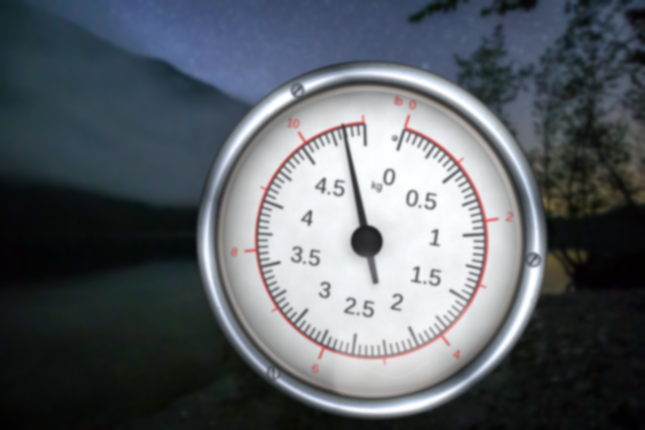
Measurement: 4.85 kg
